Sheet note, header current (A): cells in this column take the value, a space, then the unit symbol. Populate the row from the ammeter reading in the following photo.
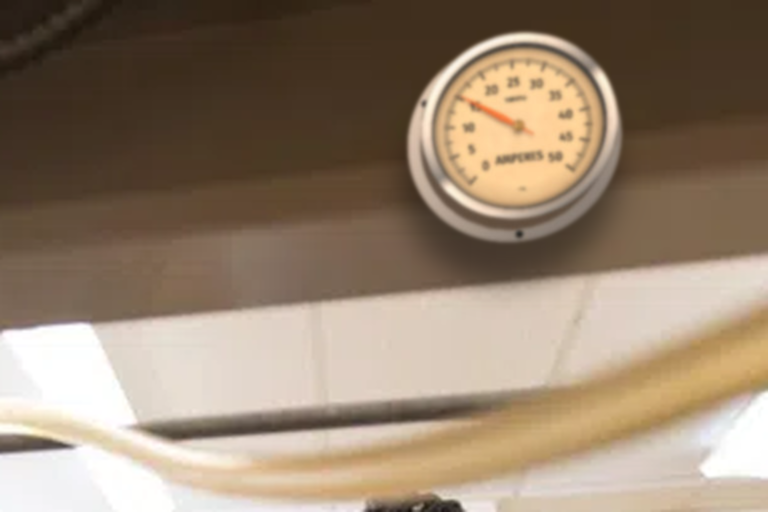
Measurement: 15 A
